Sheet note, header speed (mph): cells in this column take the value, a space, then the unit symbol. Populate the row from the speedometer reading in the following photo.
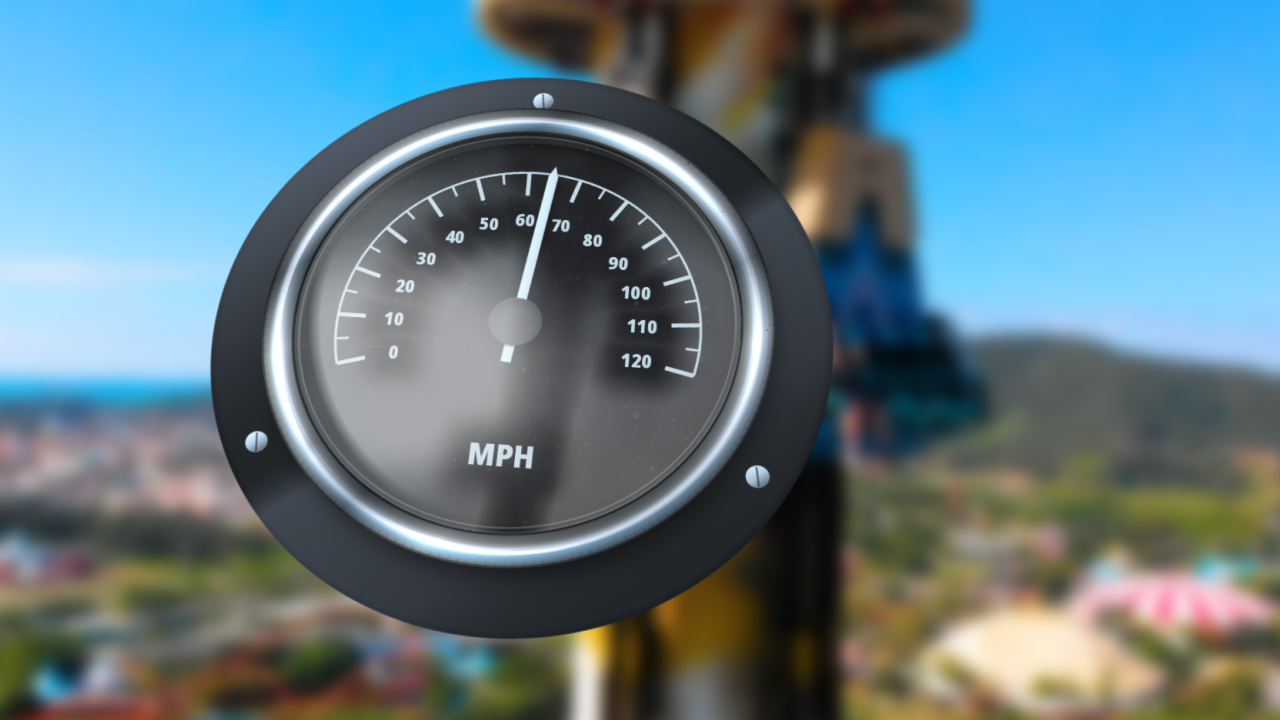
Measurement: 65 mph
